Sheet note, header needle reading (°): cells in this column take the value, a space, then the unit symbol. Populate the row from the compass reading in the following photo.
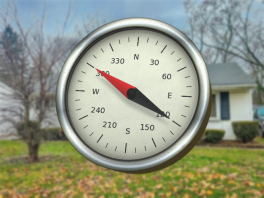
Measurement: 300 °
